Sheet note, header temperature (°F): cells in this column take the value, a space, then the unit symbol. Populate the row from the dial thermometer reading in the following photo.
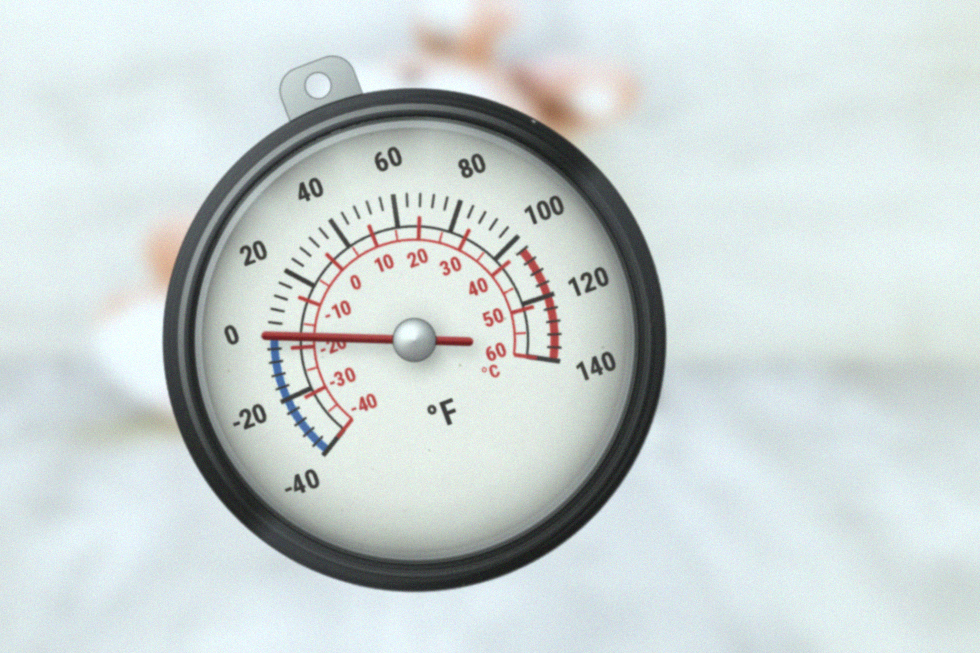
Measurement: 0 °F
